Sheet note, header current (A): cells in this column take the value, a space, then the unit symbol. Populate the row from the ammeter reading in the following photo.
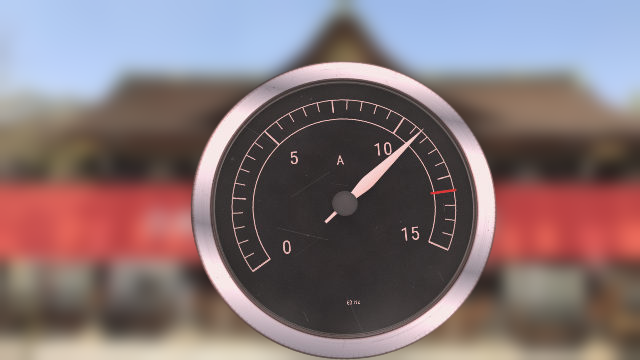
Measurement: 10.75 A
